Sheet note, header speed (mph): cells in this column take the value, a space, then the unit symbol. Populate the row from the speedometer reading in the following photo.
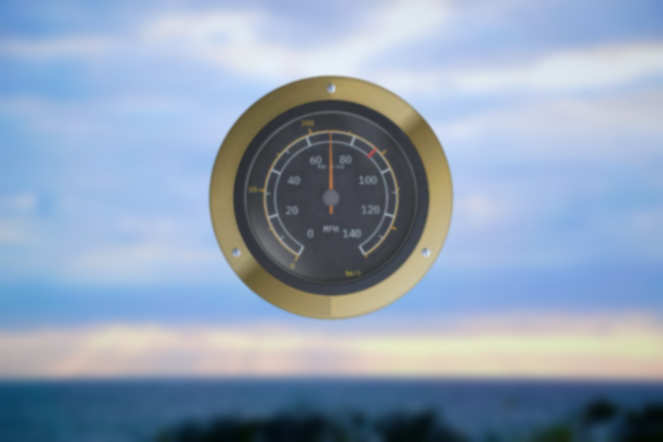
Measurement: 70 mph
